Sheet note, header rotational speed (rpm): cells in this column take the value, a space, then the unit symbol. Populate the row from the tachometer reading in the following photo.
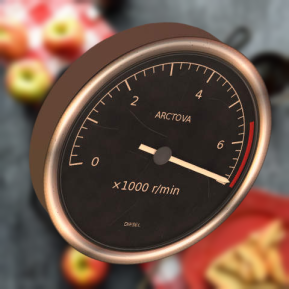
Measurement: 6900 rpm
